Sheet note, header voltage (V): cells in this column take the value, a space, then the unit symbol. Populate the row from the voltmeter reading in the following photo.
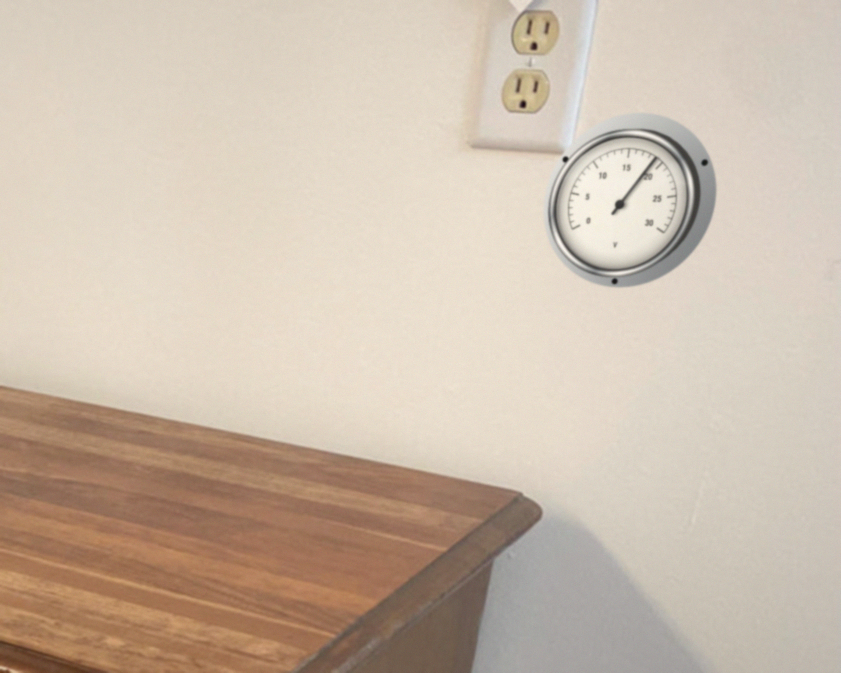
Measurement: 19 V
